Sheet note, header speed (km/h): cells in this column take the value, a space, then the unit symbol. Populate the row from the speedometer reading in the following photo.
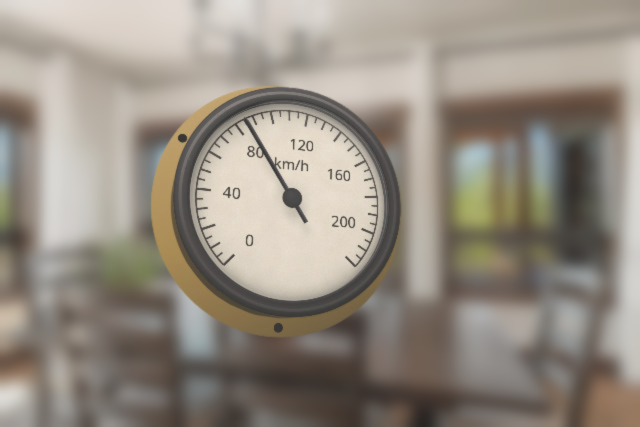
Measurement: 85 km/h
